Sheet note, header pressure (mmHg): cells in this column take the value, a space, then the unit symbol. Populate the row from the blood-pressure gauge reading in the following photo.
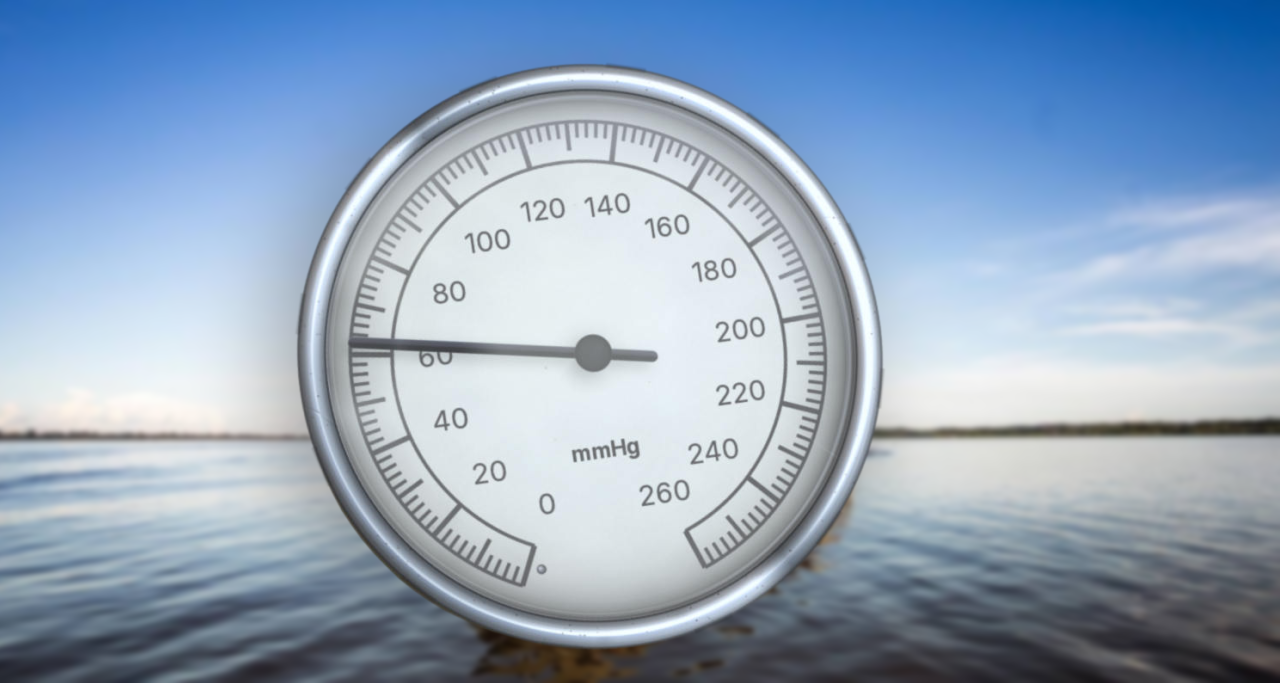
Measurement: 62 mmHg
